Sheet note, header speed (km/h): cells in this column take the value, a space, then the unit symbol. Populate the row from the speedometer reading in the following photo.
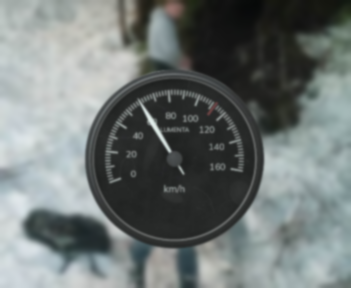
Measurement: 60 km/h
